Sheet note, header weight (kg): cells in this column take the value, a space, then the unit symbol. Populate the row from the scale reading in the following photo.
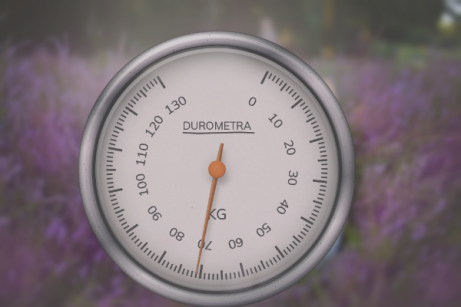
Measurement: 71 kg
